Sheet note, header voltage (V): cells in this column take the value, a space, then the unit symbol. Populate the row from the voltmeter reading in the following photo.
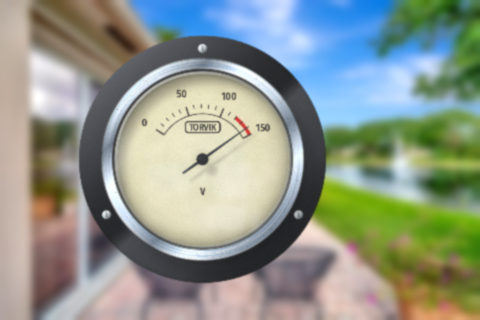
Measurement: 140 V
